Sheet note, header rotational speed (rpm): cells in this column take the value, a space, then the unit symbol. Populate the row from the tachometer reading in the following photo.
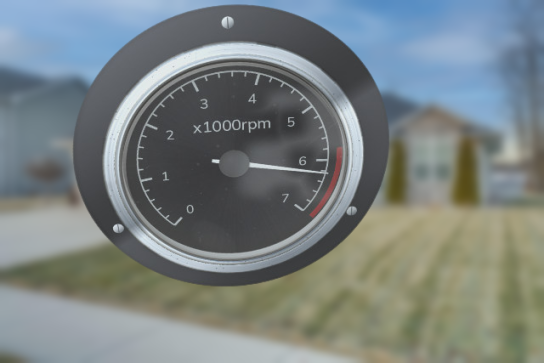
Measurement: 6200 rpm
